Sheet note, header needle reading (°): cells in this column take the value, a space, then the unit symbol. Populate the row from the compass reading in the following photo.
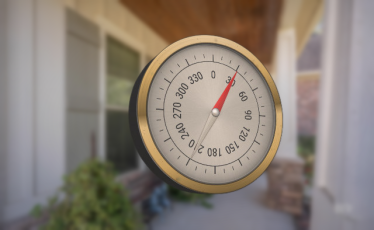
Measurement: 30 °
